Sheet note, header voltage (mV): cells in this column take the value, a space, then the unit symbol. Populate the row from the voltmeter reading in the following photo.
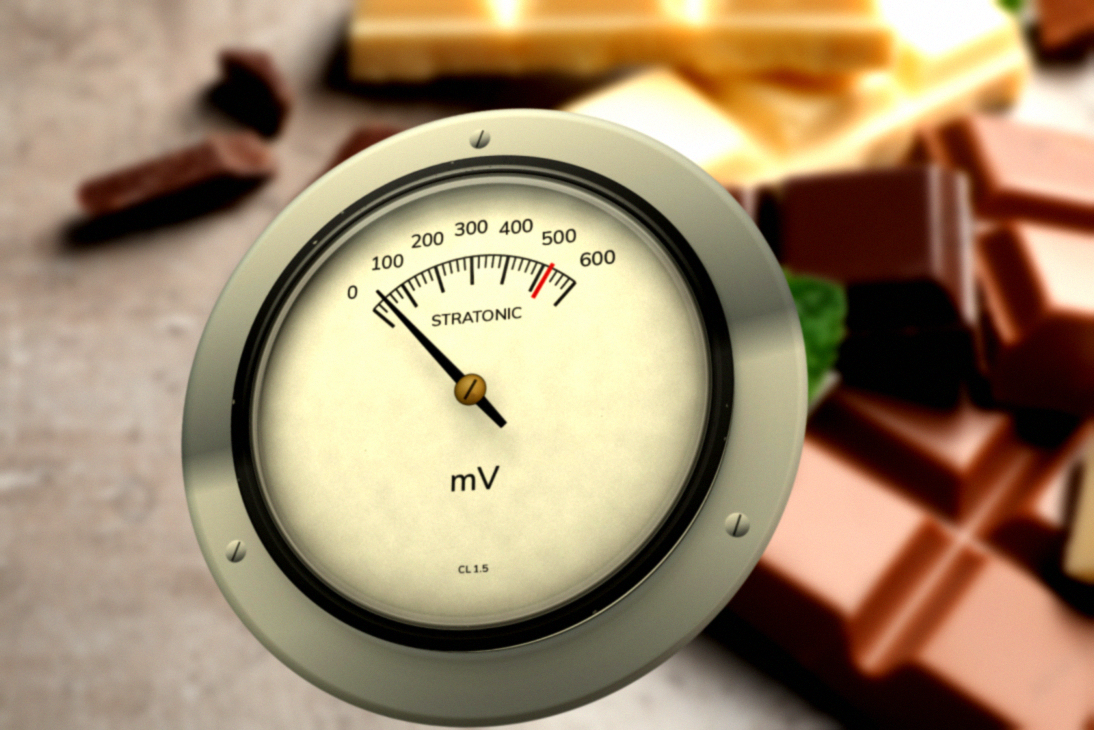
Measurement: 40 mV
